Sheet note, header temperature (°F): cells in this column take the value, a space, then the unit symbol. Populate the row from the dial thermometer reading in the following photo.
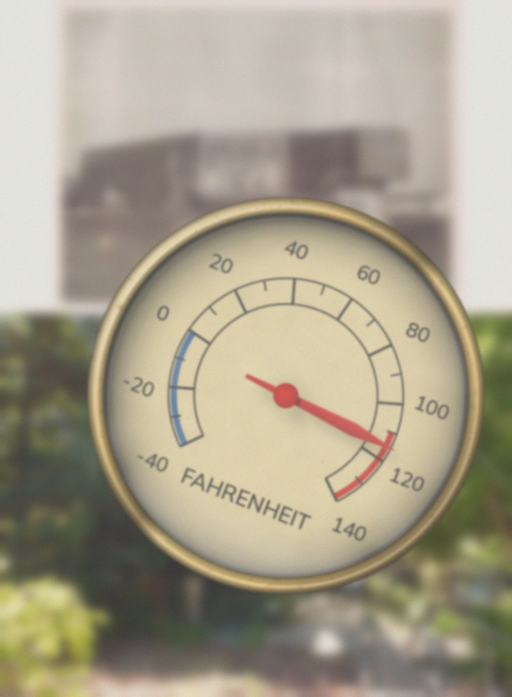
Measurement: 115 °F
